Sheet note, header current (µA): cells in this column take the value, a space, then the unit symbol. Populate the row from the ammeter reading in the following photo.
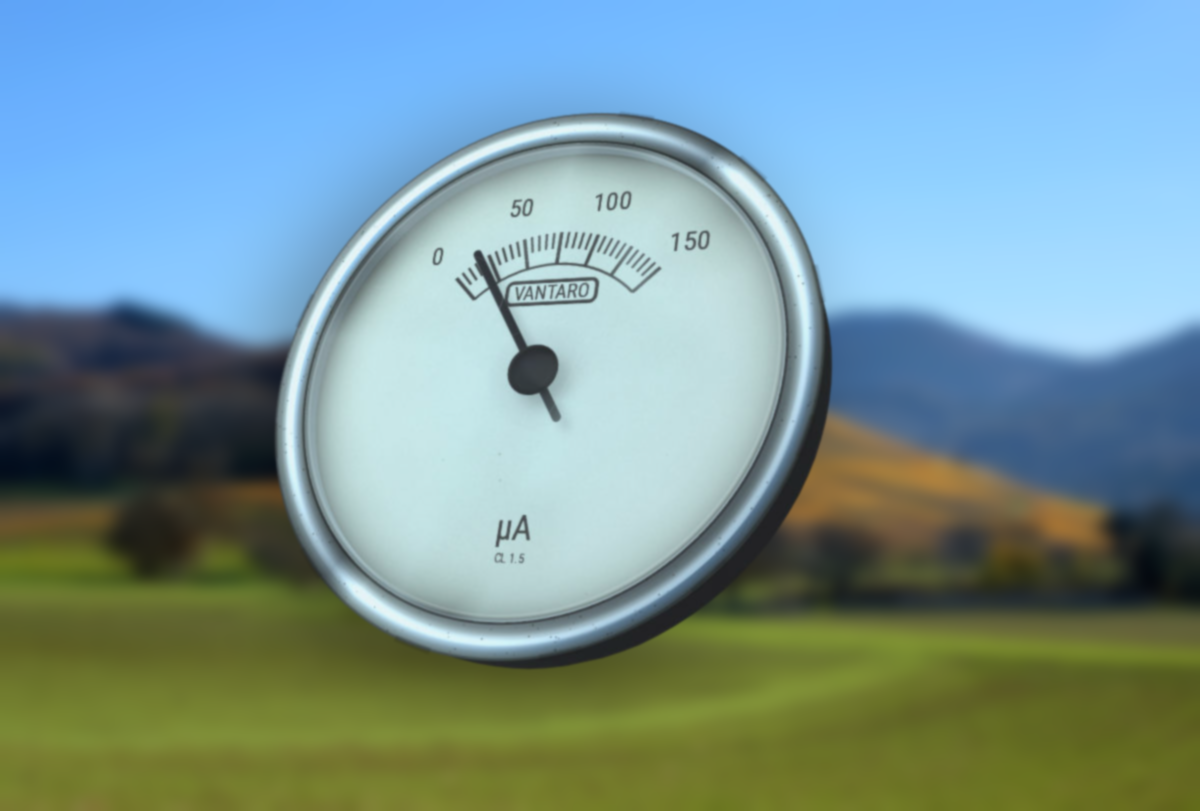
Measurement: 20 µA
